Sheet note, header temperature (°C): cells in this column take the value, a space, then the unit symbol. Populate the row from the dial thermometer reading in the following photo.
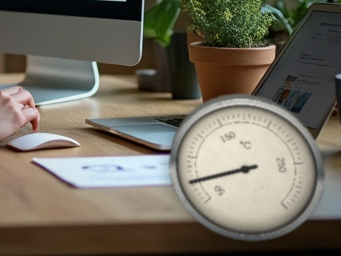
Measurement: 75 °C
